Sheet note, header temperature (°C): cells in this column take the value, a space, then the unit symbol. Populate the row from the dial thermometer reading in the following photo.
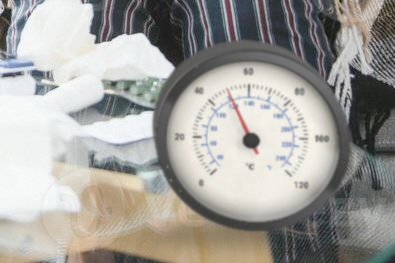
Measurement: 50 °C
